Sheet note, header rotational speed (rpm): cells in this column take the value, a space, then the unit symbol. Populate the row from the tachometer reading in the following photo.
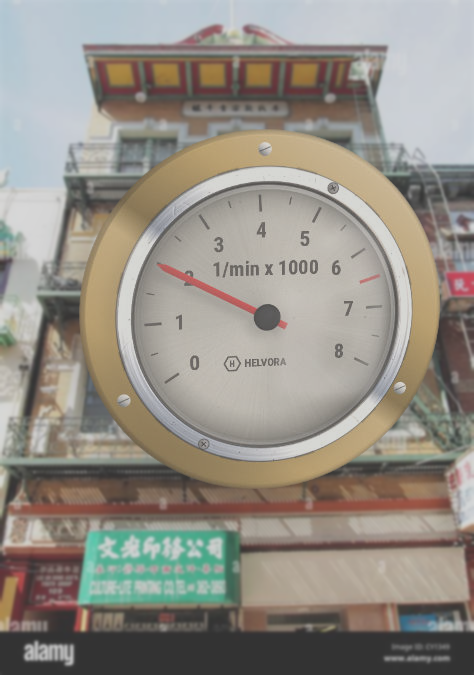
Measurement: 2000 rpm
